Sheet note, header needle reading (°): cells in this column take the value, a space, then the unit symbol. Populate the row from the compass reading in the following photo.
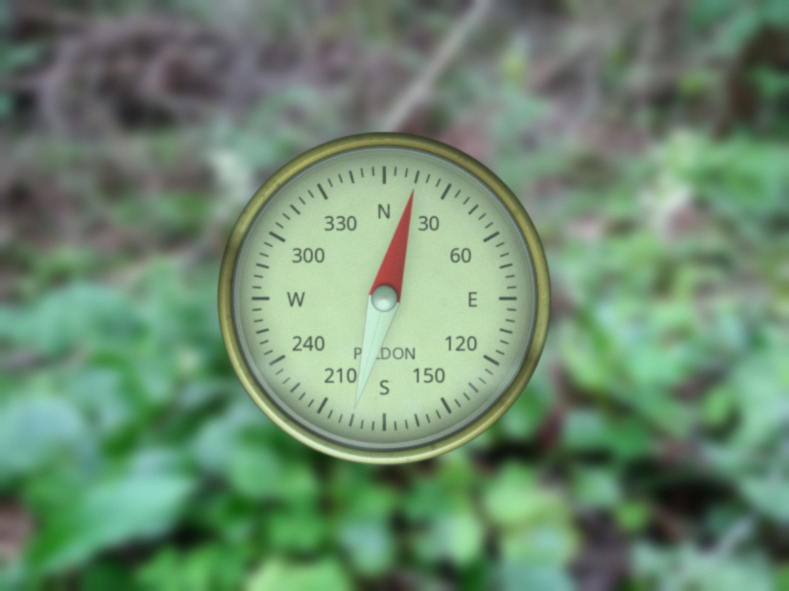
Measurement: 15 °
